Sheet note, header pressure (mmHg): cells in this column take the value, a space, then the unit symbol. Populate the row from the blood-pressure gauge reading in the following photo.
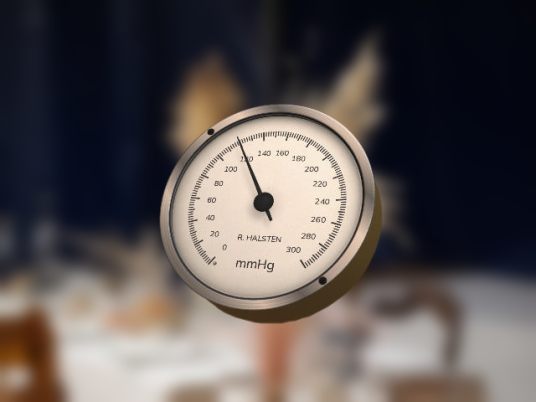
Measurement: 120 mmHg
